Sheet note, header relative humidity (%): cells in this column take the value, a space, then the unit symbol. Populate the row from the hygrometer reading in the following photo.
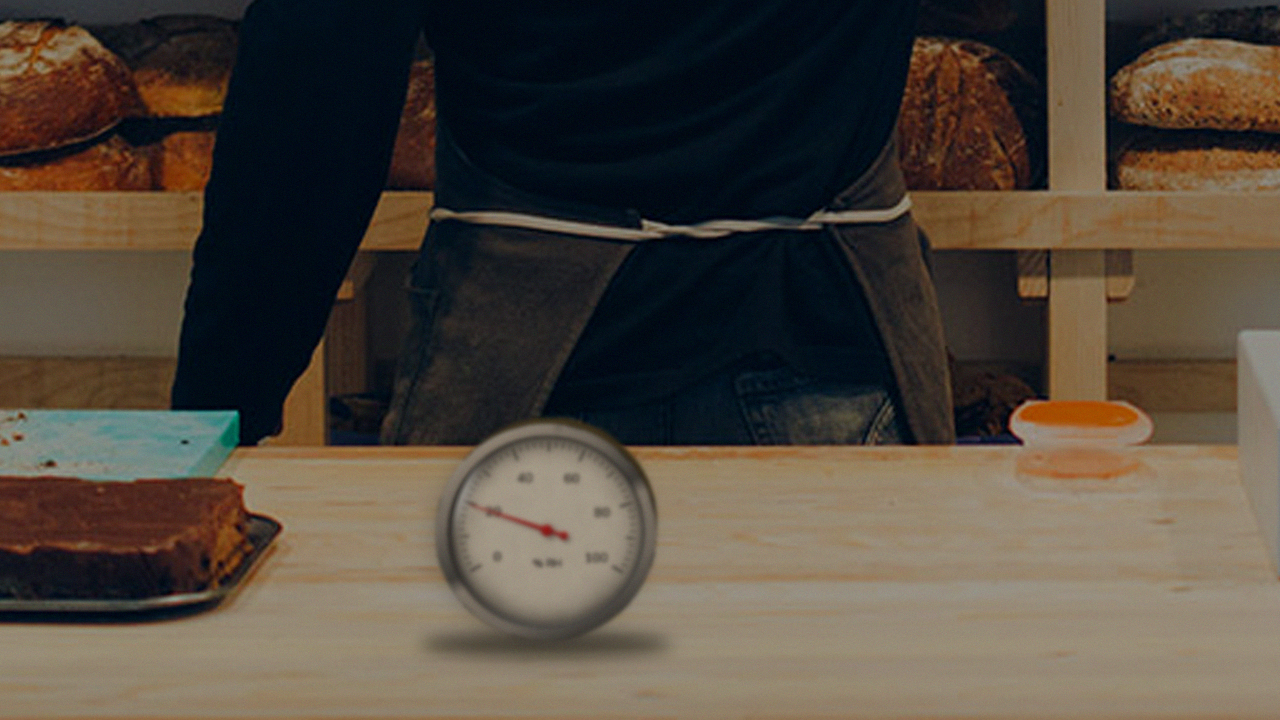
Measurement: 20 %
